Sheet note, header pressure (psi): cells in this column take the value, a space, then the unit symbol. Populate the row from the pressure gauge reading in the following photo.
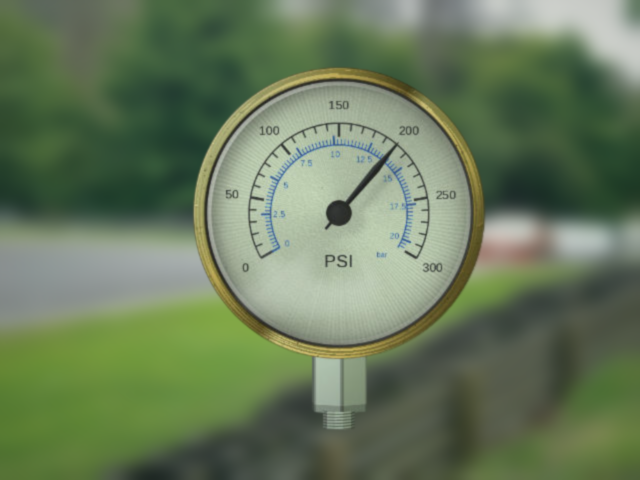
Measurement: 200 psi
